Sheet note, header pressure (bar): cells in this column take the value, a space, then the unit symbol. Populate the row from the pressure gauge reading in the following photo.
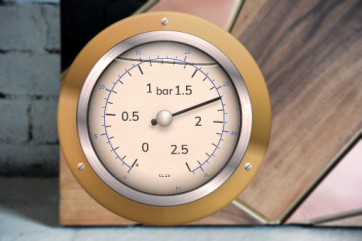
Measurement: 1.8 bar
